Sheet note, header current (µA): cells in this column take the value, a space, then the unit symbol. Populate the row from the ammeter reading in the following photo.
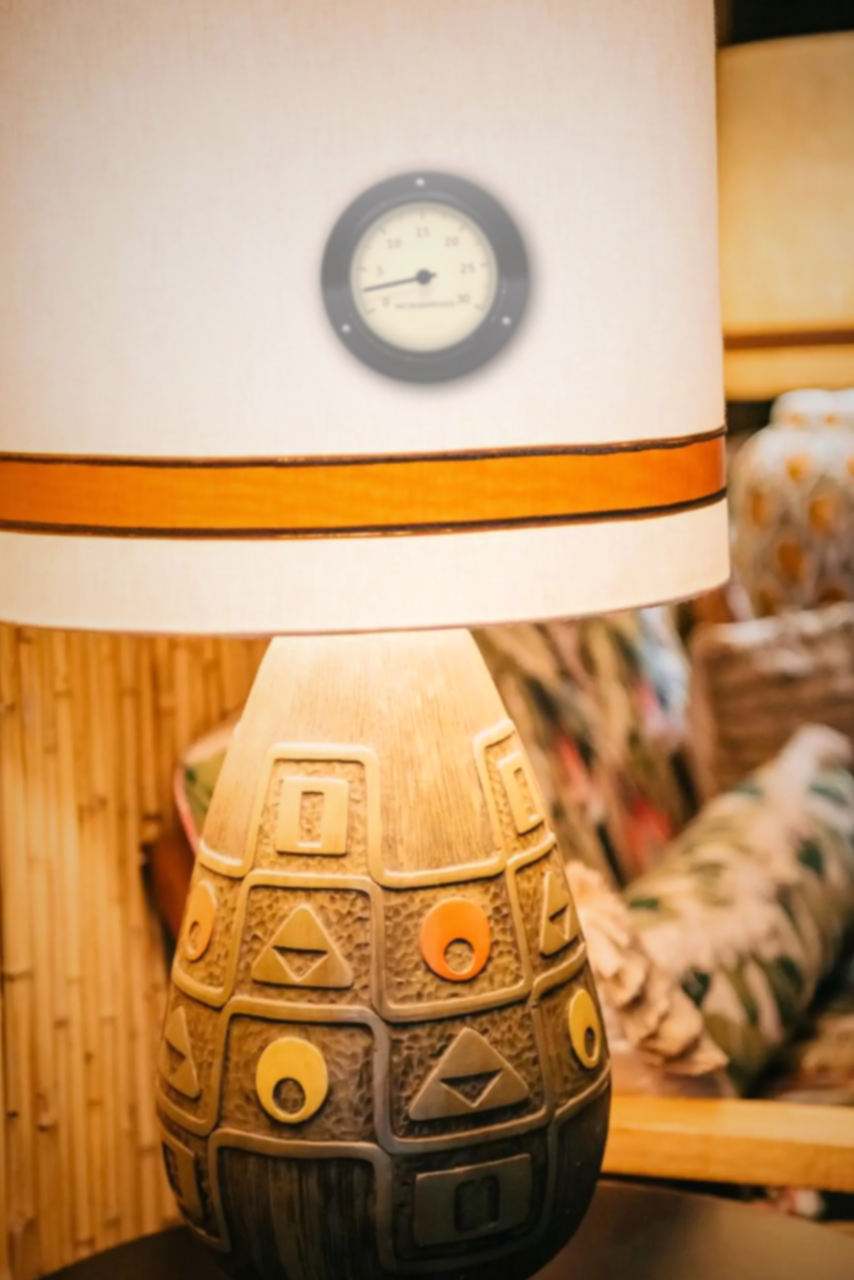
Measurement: 2.5 µA
